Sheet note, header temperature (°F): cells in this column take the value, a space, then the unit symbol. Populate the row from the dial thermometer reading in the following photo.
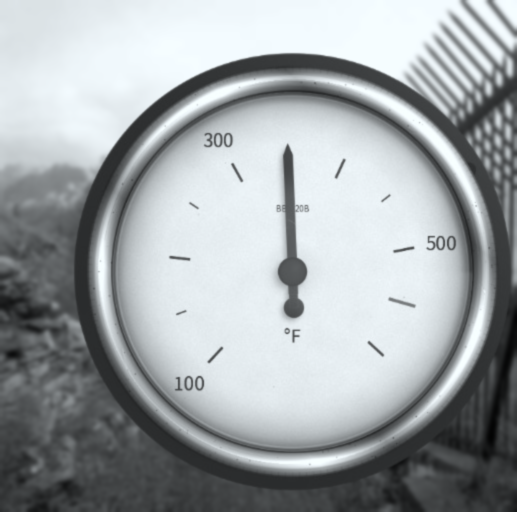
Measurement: 350 °F
